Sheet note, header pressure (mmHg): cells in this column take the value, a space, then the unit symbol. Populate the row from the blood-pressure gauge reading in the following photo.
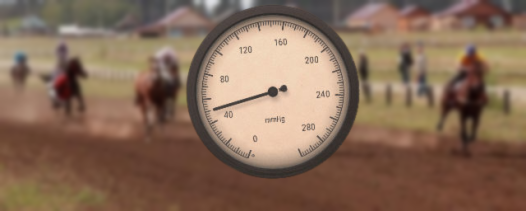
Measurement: 50 mmHg
